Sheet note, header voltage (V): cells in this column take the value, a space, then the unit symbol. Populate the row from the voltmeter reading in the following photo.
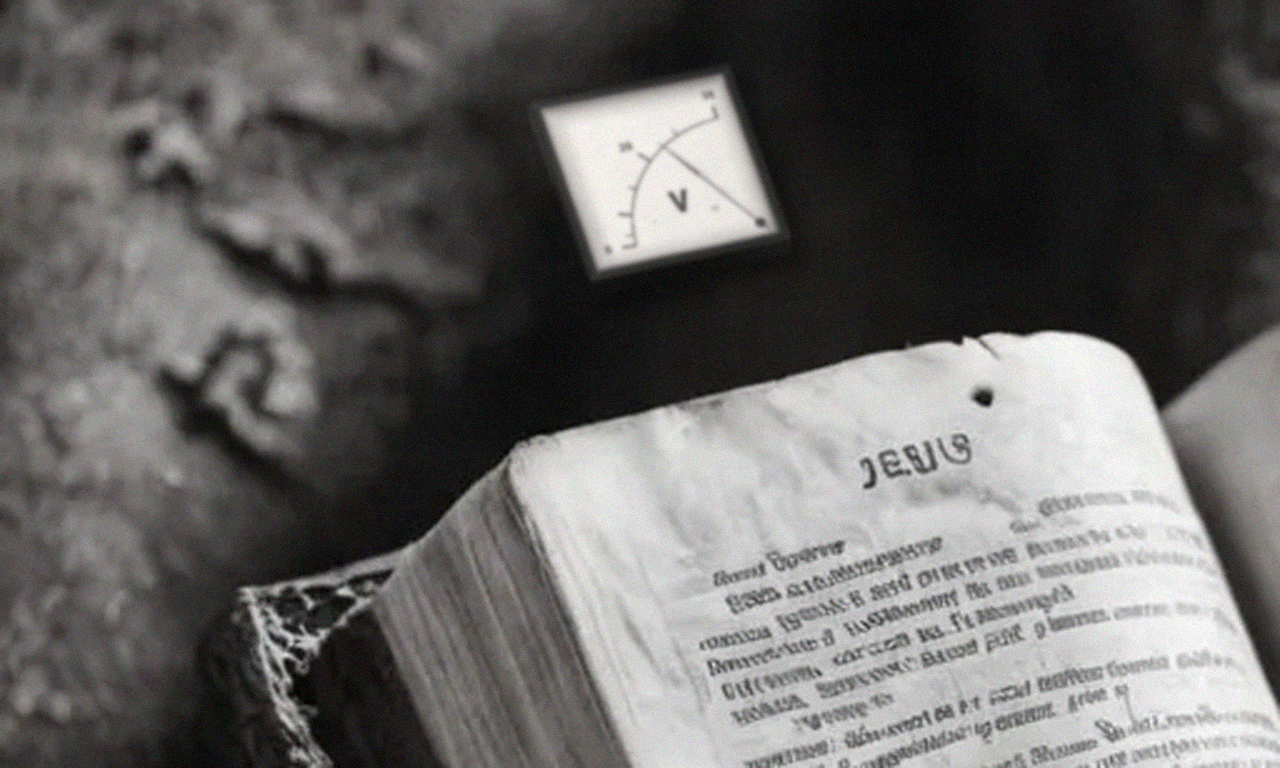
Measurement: 22.5 V
